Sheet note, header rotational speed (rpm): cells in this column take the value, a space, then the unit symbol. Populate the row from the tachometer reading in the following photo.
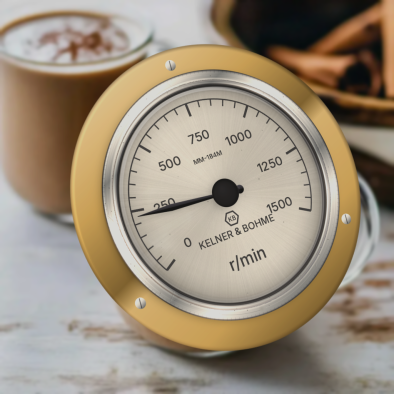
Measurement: 225 rpm
